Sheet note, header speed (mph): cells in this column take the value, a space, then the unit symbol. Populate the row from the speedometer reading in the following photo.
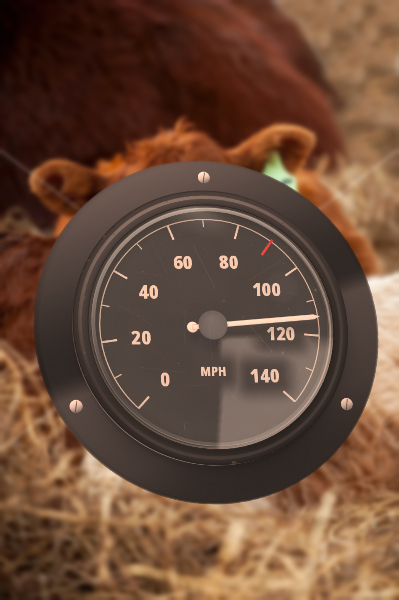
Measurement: 115 mph
